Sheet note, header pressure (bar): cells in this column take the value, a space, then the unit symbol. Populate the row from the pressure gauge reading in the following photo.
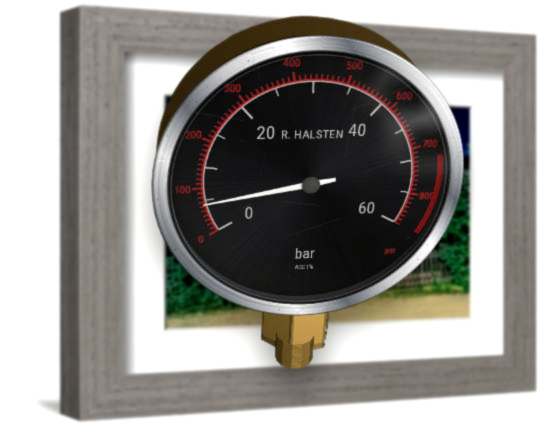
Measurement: 5 bar
